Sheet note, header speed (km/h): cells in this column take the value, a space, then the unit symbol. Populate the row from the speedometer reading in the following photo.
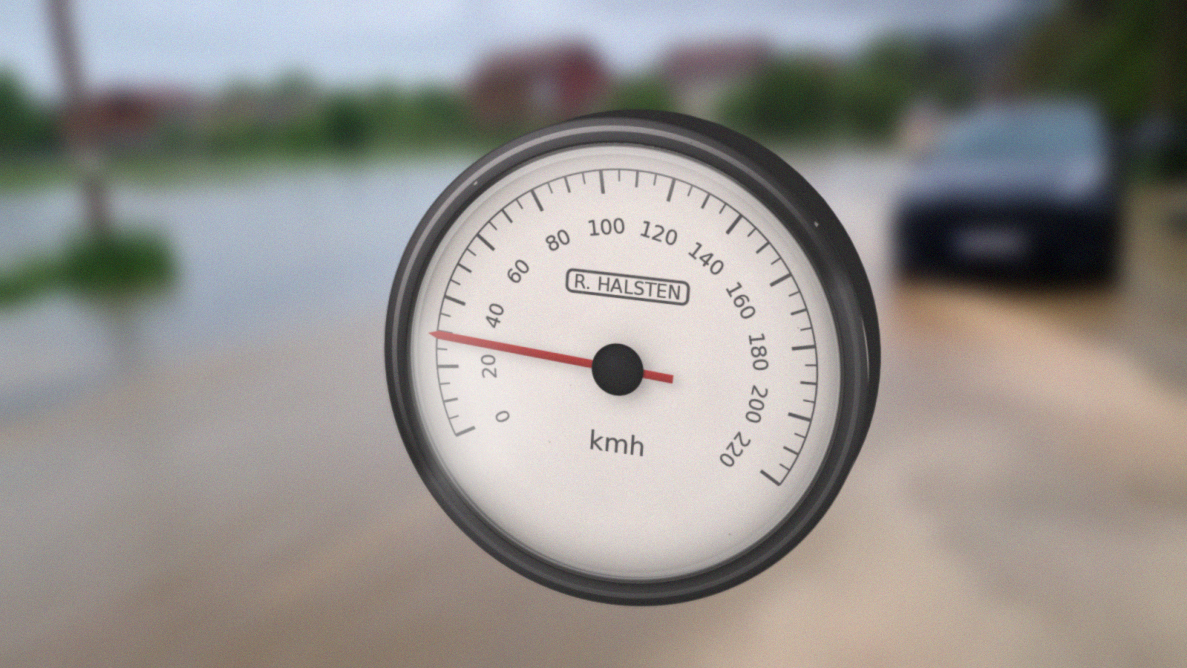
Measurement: 30 km/h
